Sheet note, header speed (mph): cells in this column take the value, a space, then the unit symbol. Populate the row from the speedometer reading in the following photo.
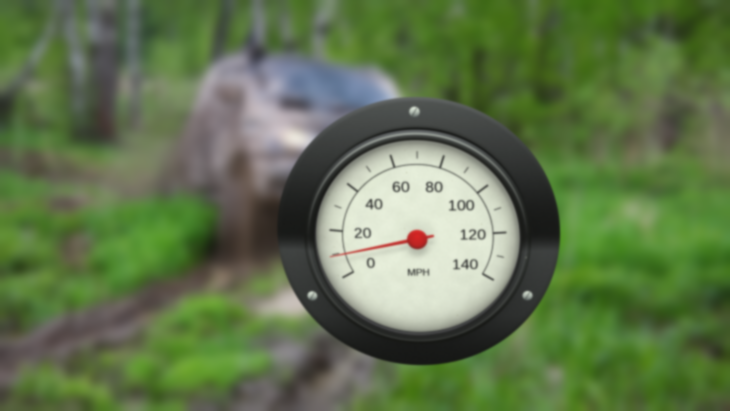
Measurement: 10 mph
